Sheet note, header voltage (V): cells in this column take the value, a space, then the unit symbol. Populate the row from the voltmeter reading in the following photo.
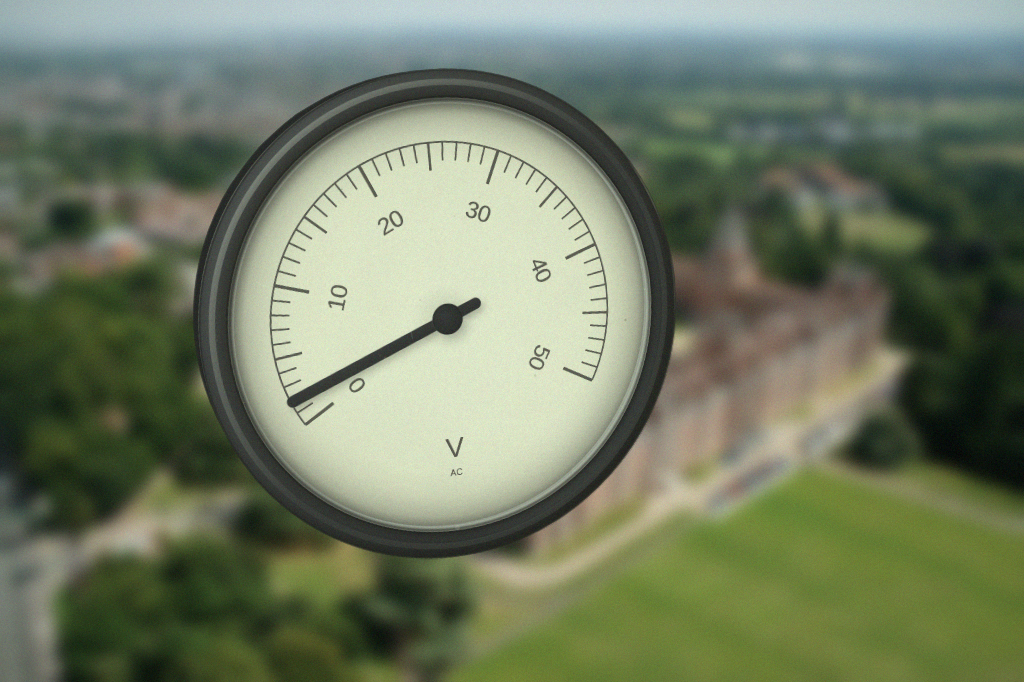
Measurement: 2 V
